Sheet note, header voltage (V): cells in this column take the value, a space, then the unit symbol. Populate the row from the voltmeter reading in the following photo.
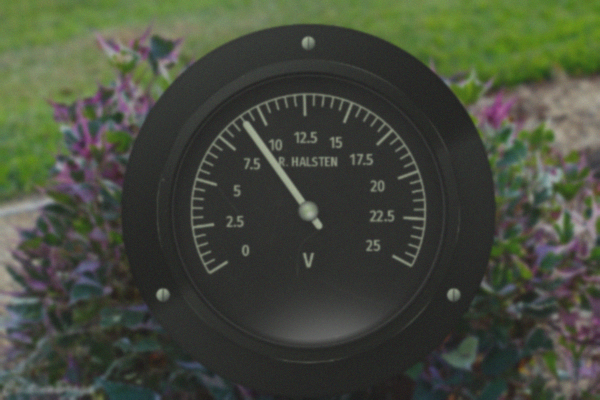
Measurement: 9 V
